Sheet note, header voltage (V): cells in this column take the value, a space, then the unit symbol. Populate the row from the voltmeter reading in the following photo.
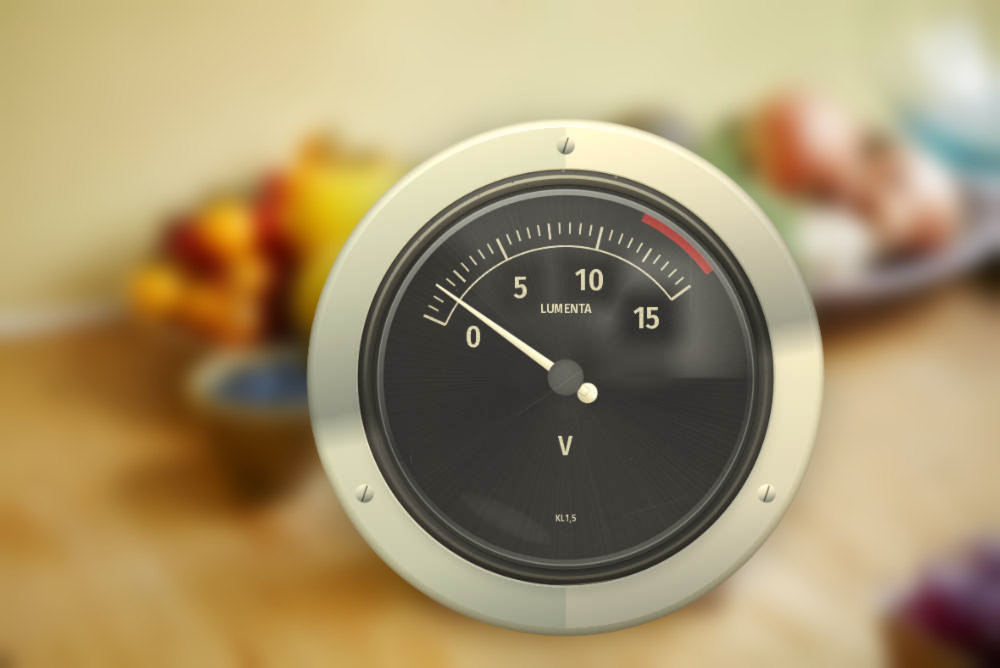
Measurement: 1.5 V
